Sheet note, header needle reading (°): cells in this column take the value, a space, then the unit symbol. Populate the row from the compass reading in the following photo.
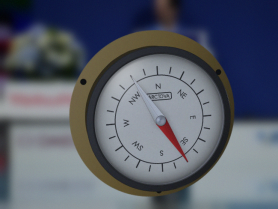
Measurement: 150 °
